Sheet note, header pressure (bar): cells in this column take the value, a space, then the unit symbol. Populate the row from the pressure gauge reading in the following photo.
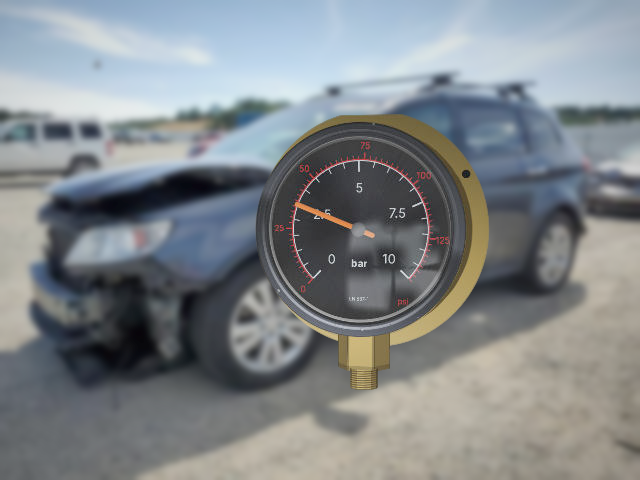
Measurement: 2.5 bar
